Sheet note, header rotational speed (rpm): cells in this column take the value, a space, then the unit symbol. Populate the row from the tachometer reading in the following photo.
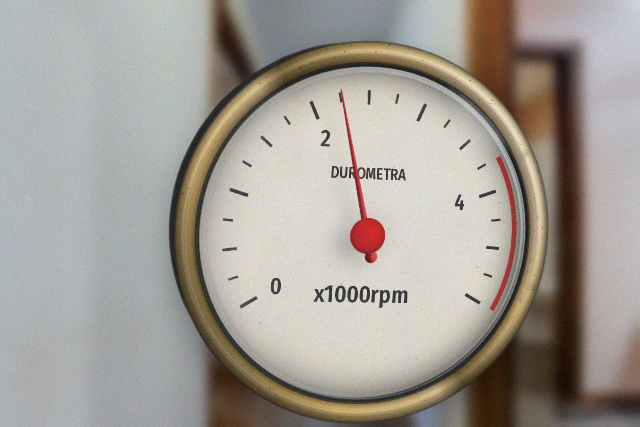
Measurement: 2250 rpm
